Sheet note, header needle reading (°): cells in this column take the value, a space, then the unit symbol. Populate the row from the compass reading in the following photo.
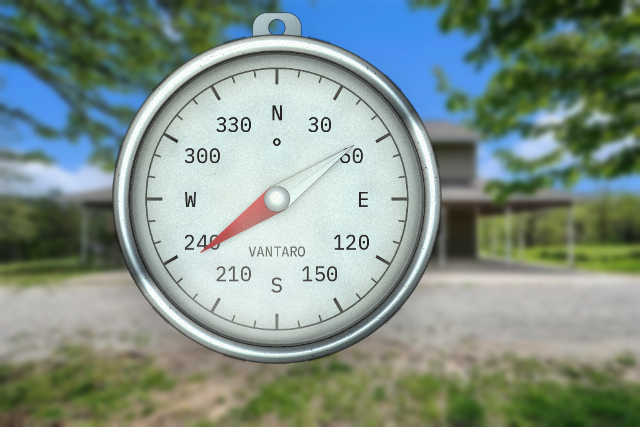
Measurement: 235 °
